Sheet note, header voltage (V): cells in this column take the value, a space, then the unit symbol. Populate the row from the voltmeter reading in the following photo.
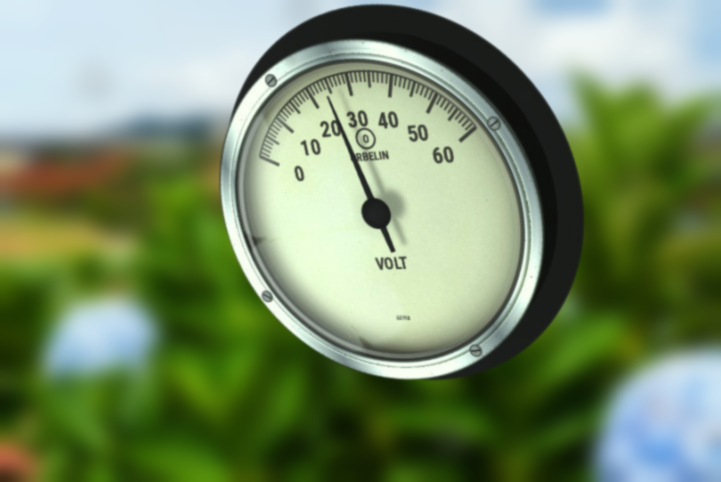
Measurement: 25 V
